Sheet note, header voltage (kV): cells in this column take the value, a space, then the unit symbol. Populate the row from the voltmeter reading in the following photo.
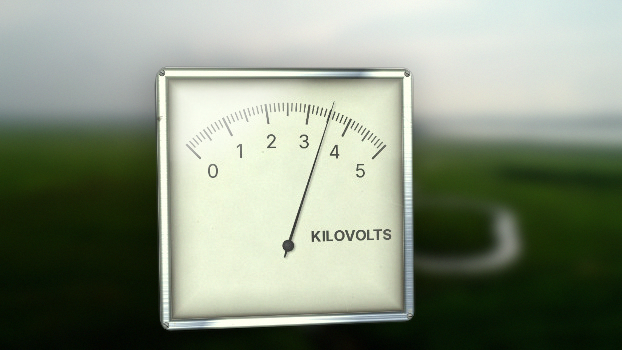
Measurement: 3.5 kV
